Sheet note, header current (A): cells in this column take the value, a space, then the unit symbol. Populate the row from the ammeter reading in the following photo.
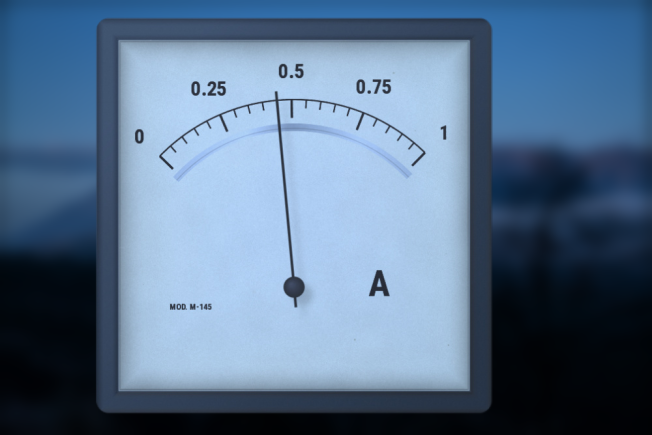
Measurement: 0.45 A
